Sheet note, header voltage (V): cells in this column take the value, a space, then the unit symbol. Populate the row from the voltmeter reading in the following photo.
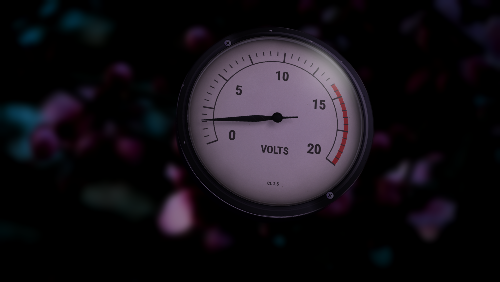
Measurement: 1.5 V
